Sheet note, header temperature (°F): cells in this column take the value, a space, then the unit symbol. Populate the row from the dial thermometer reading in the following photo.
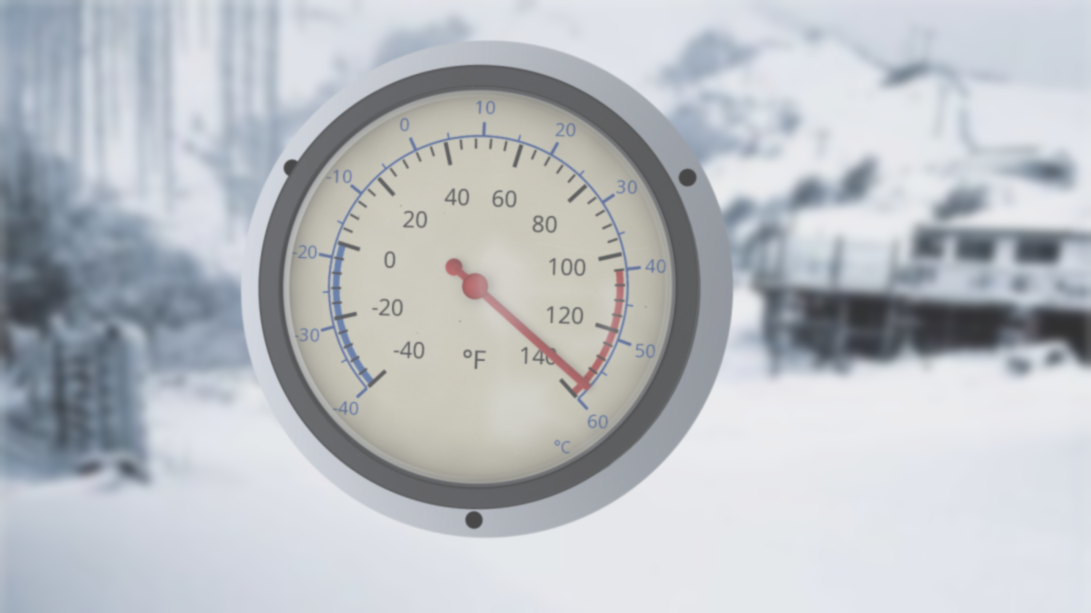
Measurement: 136 °F
